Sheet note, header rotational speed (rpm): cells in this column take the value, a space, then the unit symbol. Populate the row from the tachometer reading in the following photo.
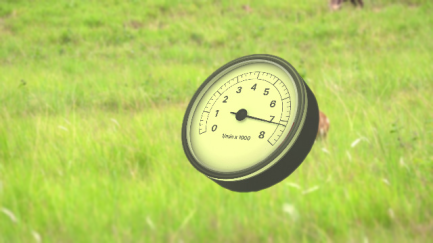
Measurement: 7200 rpm
